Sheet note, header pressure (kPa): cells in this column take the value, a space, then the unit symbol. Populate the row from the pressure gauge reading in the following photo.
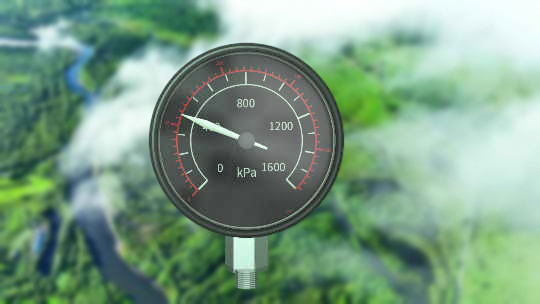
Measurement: 400 kPa
